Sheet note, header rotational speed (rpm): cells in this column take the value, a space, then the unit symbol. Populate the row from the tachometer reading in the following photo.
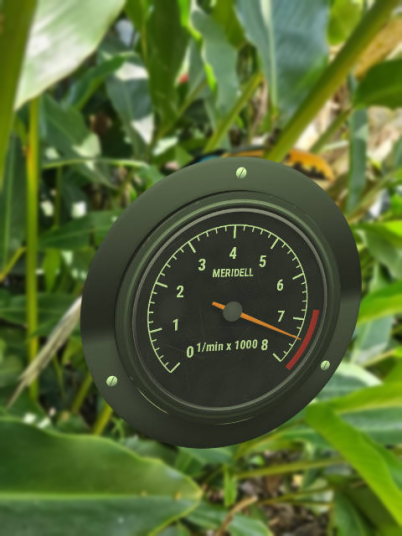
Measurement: 7400 rpm
